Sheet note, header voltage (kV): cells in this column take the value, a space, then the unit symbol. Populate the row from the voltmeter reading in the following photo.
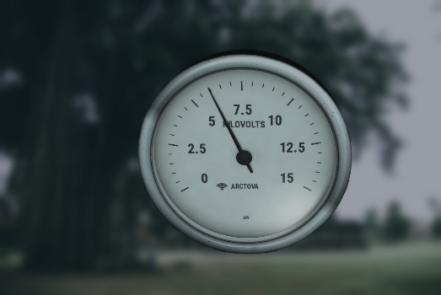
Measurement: 6 kV
